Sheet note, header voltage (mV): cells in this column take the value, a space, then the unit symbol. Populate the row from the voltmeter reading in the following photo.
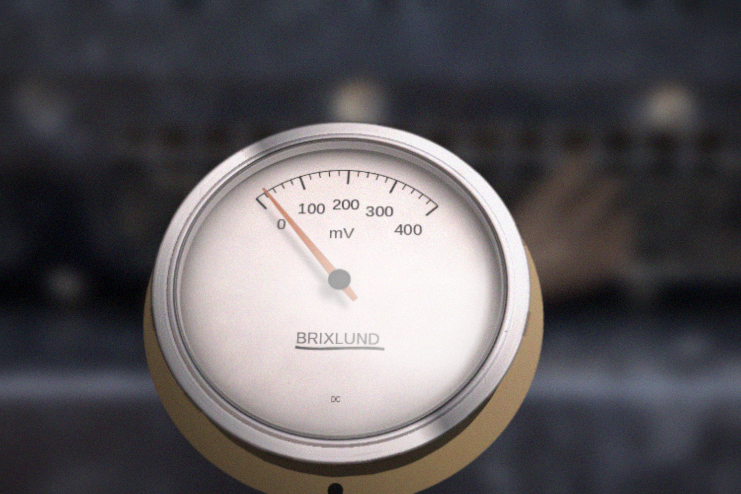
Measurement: 20 mV
